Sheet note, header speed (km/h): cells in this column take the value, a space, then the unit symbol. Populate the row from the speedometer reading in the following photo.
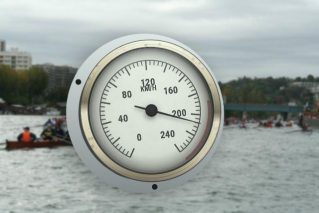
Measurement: 208 km/h
